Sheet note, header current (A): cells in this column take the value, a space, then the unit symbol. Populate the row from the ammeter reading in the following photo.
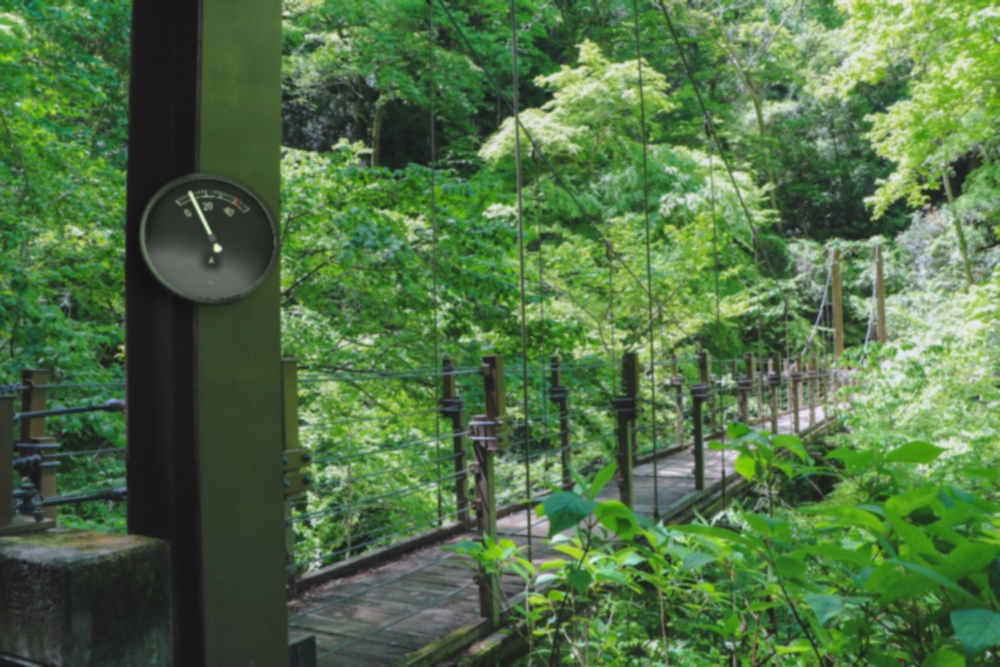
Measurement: 10 A
